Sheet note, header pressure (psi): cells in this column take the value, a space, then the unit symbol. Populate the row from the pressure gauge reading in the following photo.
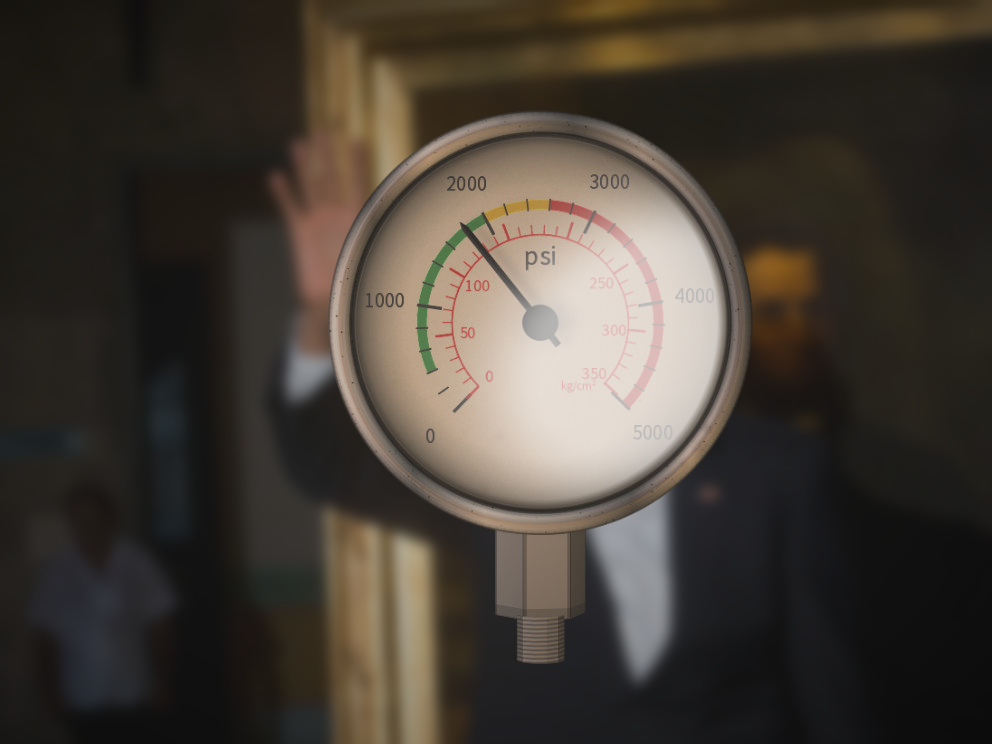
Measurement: 1800 psi
